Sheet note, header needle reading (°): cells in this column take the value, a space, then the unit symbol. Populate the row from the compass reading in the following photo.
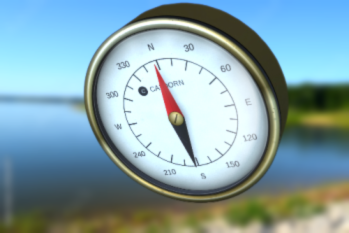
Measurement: 0 °
